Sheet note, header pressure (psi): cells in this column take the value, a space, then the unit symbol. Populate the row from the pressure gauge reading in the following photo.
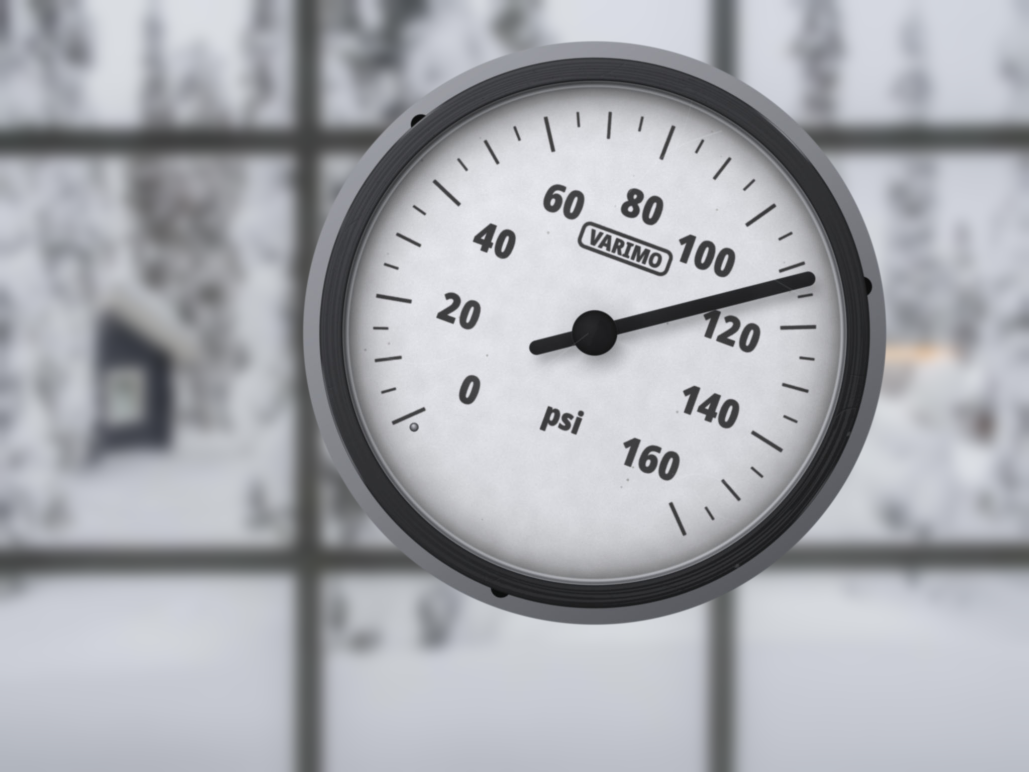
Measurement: 112.5 psi
